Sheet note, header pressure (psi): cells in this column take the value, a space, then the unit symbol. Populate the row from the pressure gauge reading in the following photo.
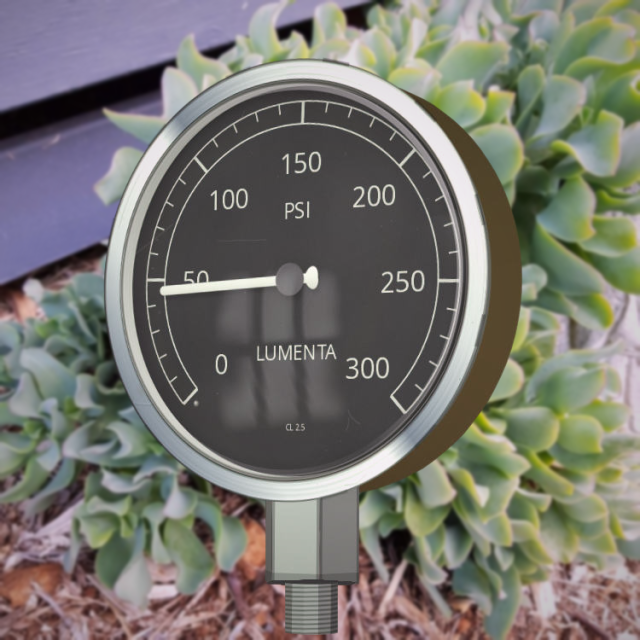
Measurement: 45 psi
